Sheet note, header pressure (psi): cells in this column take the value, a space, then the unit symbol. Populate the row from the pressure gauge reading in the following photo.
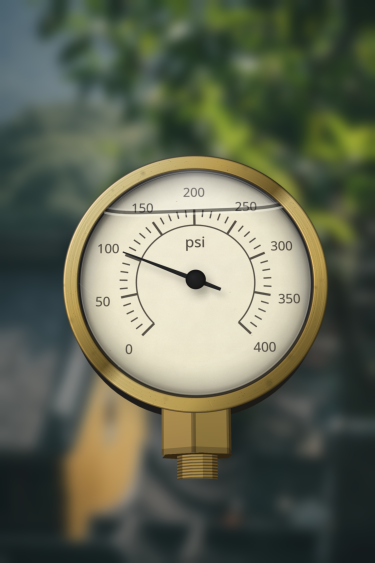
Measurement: 100 psi
